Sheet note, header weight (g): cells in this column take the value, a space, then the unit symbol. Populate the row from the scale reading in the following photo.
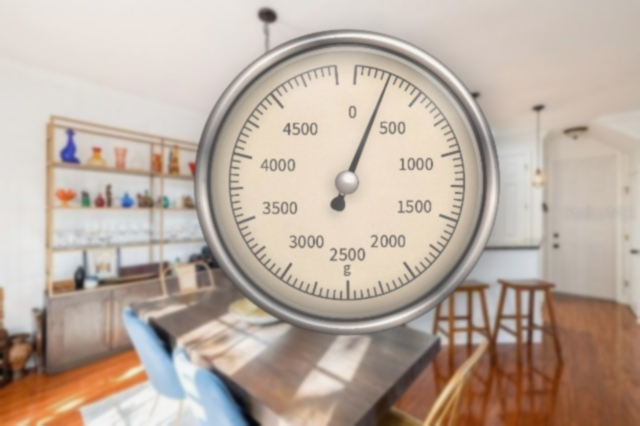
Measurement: 250 g
